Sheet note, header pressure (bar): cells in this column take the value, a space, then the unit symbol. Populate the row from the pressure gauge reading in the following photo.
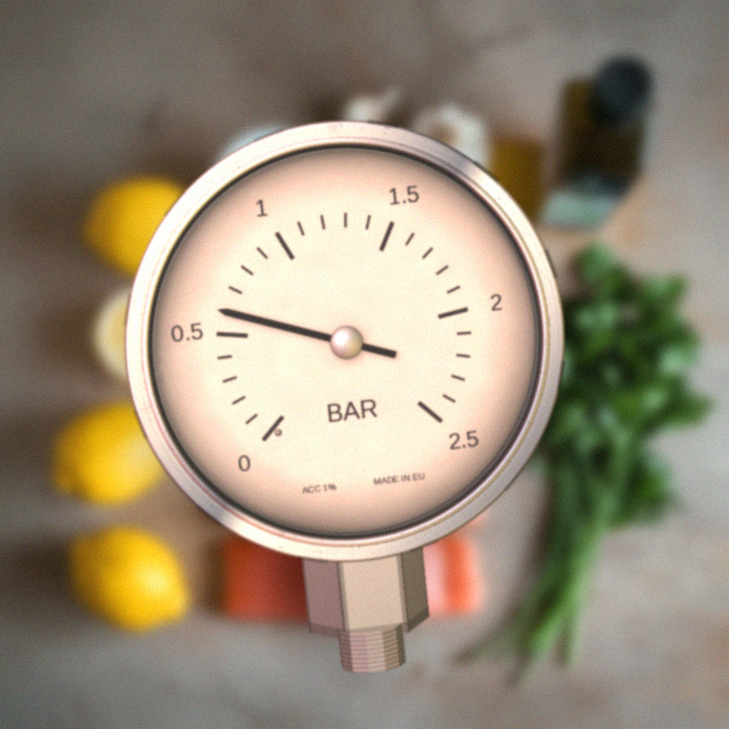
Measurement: 0.6 bar
